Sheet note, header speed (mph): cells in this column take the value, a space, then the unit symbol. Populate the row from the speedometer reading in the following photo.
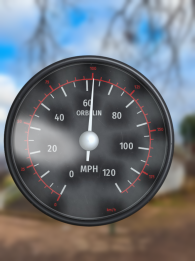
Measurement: 62.5 mph
